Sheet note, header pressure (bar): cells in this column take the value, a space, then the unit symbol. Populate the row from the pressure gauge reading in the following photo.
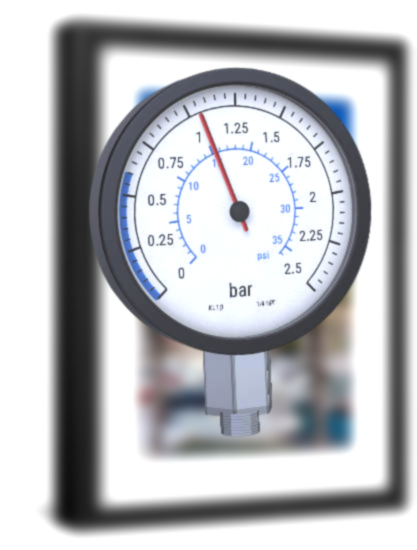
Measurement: 1.05 bar
